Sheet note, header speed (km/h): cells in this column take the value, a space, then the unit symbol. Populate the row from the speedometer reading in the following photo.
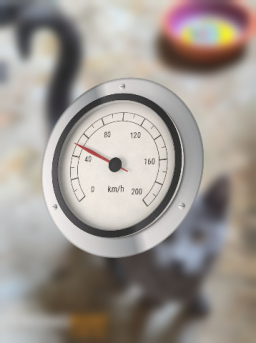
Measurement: 50 km/h
